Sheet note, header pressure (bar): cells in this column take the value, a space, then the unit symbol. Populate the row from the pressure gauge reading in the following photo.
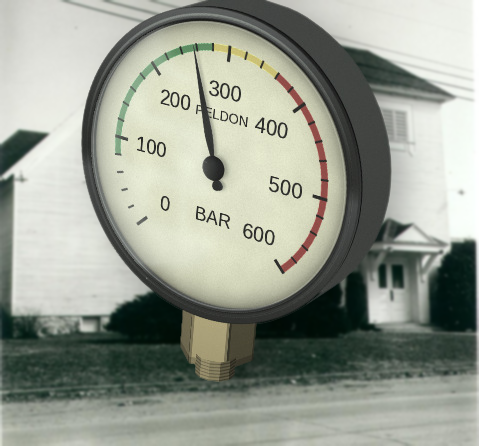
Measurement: 260 bar
